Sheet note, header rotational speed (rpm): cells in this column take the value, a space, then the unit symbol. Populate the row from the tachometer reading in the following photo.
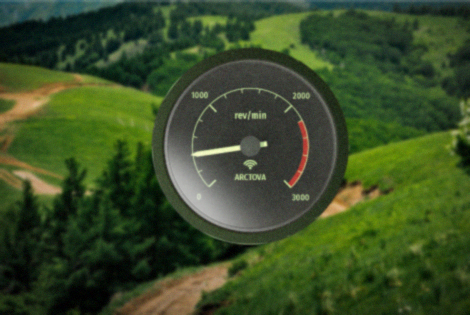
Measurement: 400 rpm
